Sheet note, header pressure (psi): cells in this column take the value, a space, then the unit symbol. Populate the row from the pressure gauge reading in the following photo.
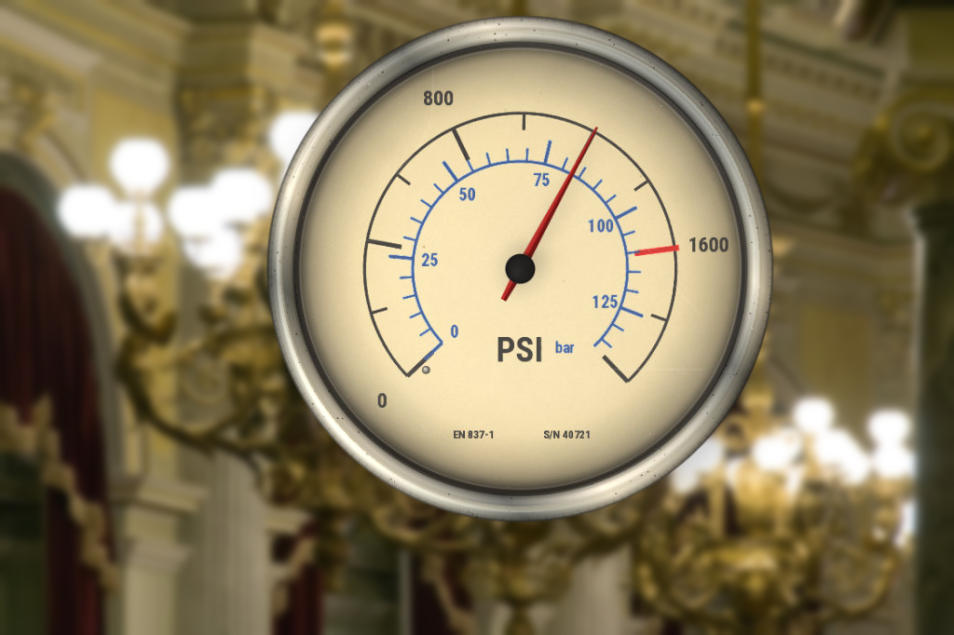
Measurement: 1200 psi
